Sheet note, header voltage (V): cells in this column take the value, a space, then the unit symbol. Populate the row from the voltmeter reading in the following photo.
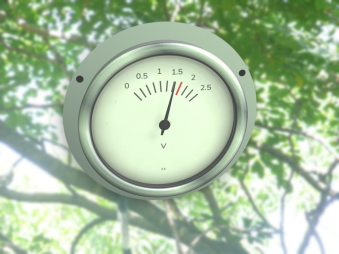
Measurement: 1.5 V
